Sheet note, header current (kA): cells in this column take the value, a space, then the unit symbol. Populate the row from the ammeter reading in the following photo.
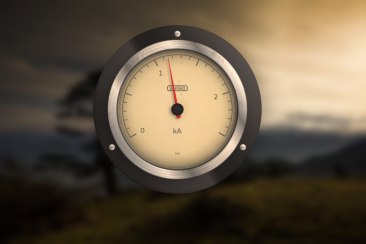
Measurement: 1.15 kA
